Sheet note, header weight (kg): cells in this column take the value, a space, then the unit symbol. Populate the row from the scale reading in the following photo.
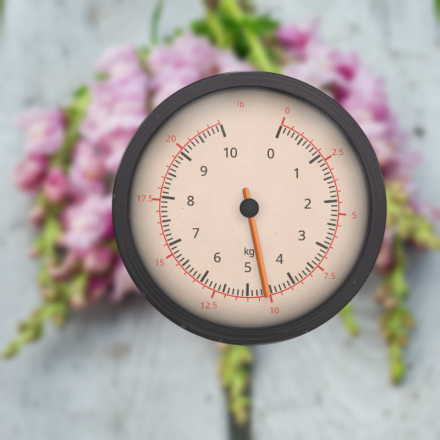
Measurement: 4.6 kg
